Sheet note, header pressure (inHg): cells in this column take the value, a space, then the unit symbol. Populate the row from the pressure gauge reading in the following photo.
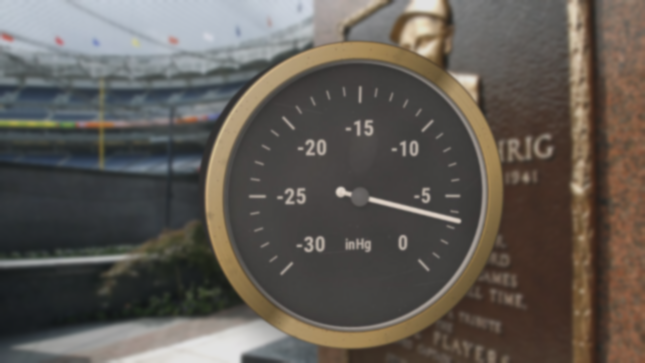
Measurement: -3.5 inHg
